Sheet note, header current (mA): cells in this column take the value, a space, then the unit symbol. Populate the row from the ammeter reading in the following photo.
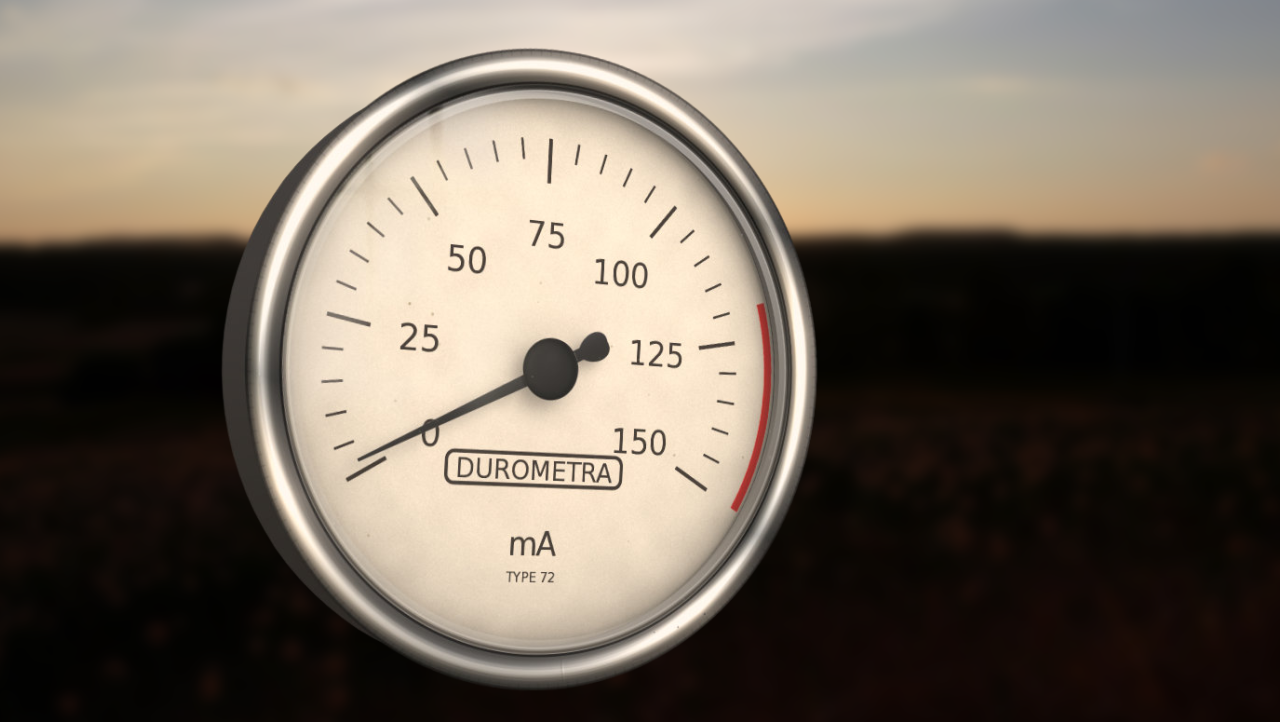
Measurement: 2.5 mA
